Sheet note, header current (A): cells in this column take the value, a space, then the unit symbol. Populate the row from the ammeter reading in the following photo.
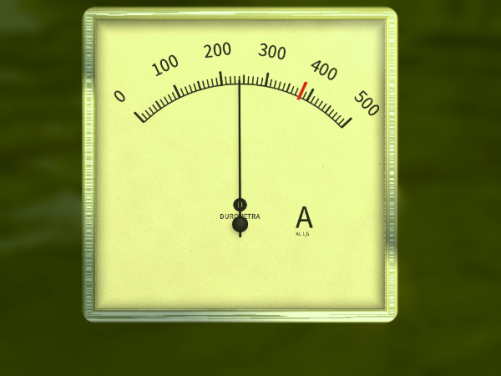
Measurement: 240 A
